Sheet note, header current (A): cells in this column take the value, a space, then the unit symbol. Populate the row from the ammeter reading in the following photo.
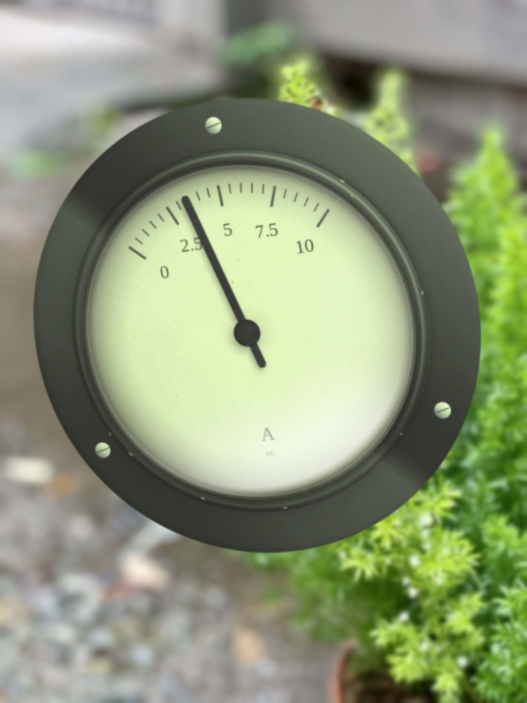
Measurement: 3.5 A
